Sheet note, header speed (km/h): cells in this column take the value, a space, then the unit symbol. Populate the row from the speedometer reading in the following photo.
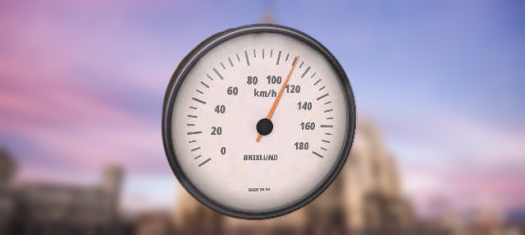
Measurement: 110 km/h
